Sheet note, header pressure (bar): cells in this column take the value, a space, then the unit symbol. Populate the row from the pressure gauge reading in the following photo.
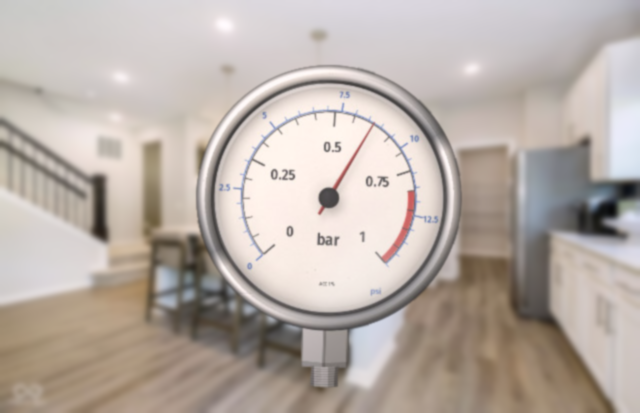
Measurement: 0.6 bar
